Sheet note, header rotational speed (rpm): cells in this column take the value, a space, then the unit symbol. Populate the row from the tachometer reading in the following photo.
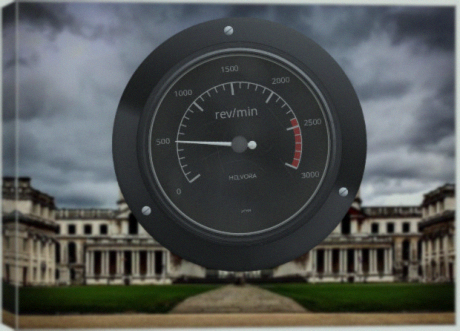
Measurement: 500 rpm
